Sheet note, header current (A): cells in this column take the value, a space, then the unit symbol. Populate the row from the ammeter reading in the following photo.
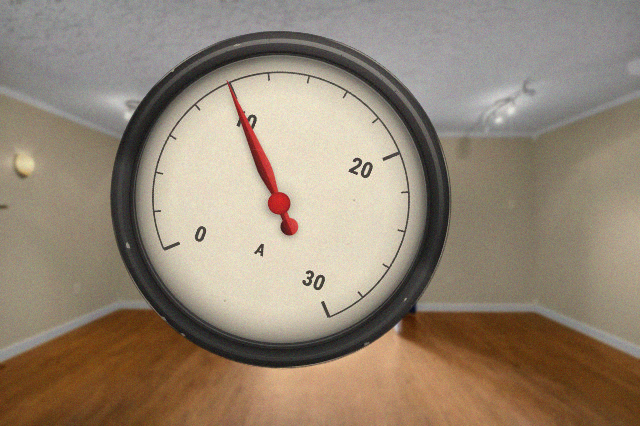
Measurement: 10 A
